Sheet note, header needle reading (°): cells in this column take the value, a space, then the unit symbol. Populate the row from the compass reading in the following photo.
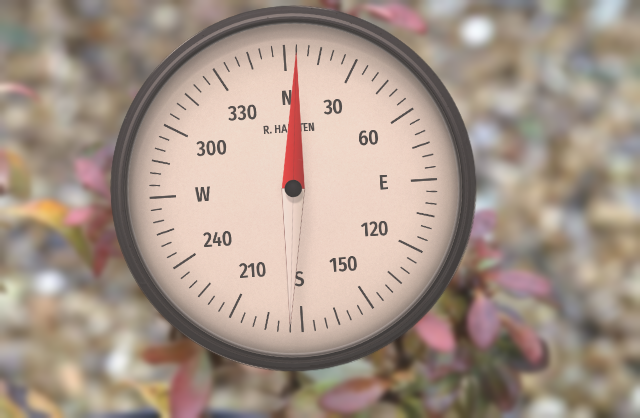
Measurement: 5 °
